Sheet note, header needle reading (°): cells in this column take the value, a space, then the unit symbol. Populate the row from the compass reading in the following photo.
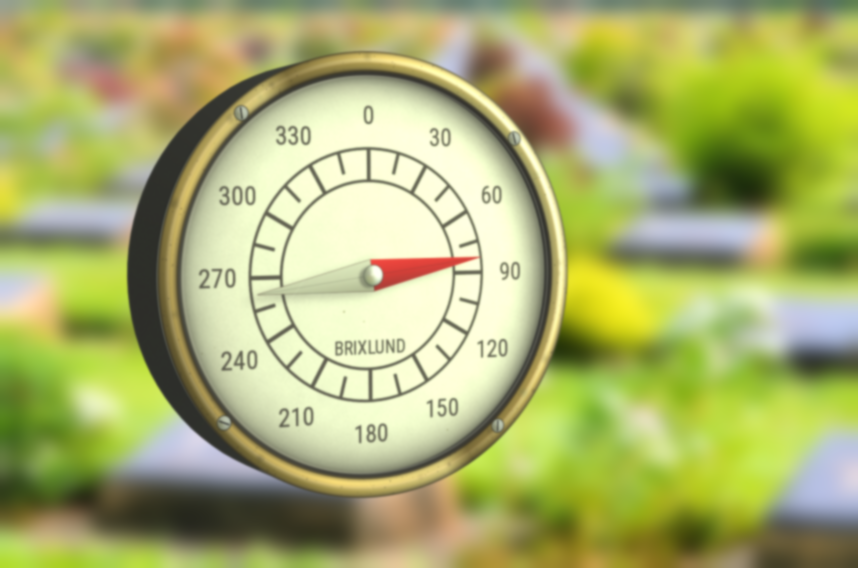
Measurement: 82.5 °
